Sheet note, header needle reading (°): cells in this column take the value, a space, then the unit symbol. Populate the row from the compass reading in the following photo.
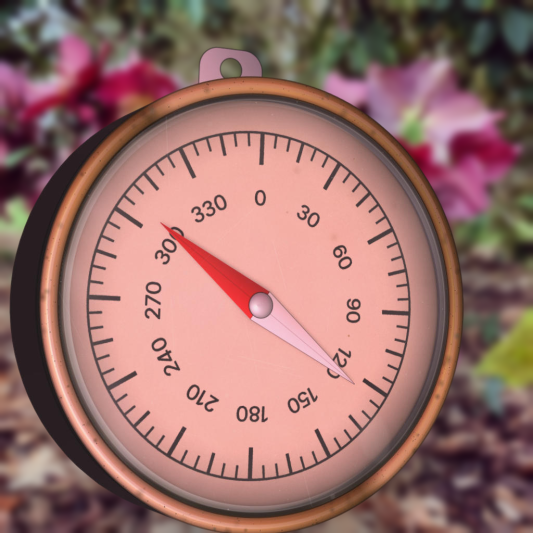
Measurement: 305 °
